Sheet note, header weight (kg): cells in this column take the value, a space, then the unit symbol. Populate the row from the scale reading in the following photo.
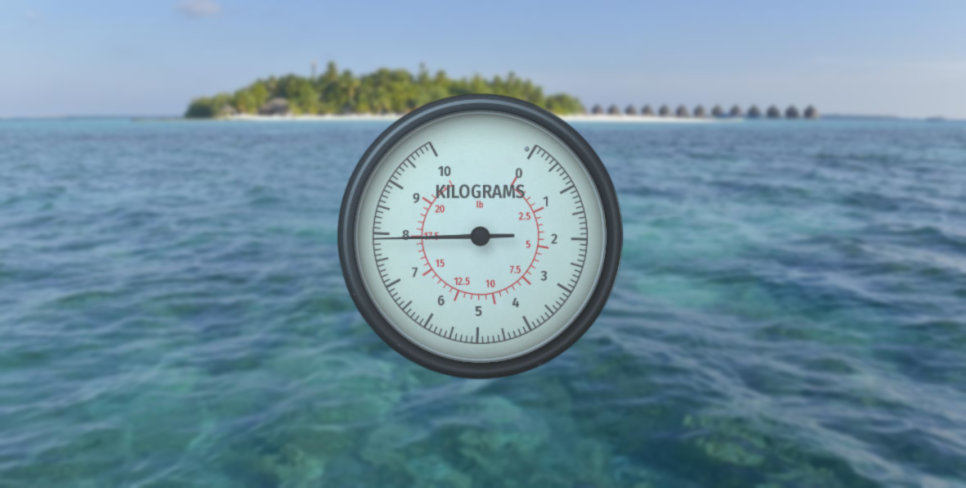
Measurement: 7.9 kg
